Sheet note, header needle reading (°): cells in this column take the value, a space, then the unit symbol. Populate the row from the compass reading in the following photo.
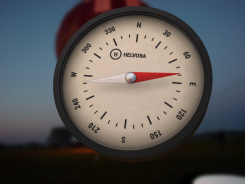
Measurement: 80 °
